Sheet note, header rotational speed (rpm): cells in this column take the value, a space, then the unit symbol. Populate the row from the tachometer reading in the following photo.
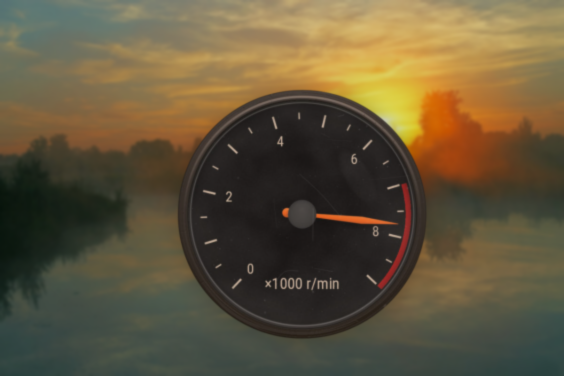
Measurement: 7750 rpm
